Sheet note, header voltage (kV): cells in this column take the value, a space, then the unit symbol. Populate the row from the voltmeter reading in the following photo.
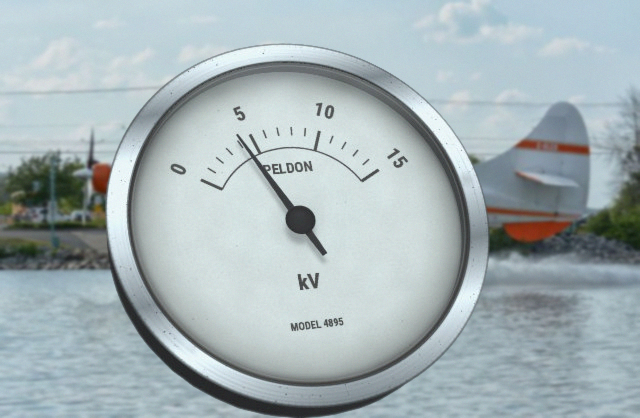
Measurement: 4 kV
